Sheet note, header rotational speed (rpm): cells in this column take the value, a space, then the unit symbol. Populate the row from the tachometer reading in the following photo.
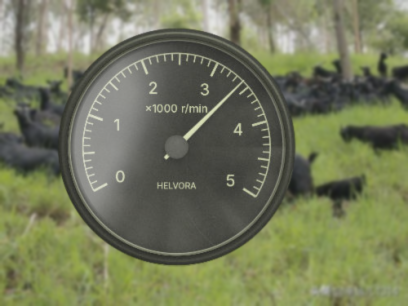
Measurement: 3400 rpm
